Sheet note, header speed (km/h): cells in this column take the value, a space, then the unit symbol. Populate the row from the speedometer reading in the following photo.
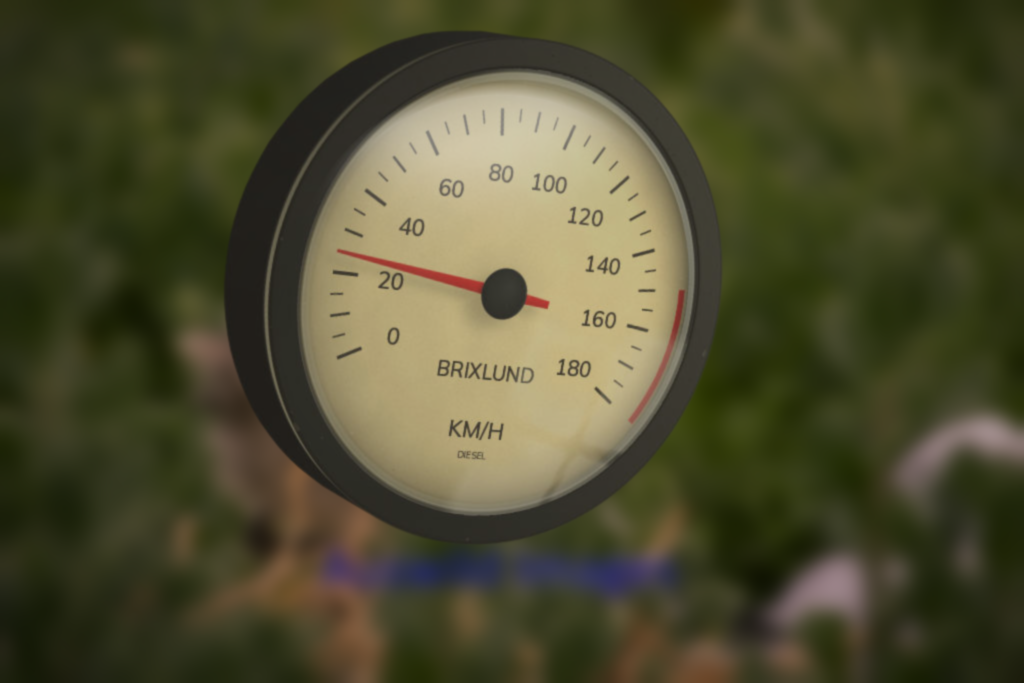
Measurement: 25 km/h
